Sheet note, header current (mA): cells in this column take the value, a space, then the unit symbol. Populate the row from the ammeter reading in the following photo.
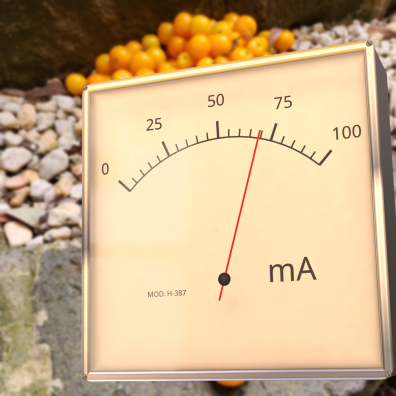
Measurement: 70 mA
